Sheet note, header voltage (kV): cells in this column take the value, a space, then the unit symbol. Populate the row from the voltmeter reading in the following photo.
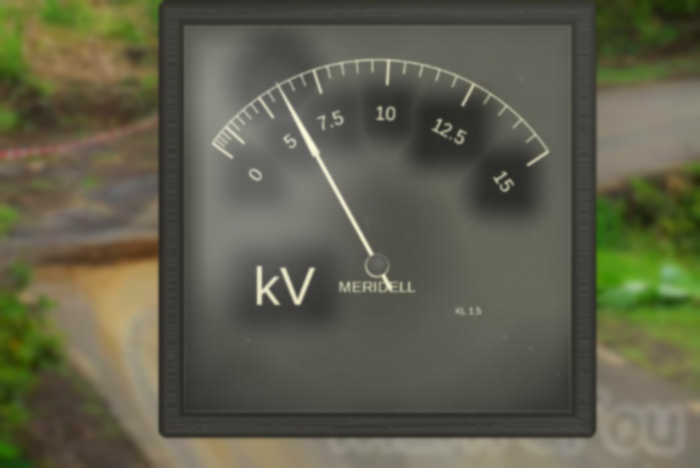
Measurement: 6 kV
